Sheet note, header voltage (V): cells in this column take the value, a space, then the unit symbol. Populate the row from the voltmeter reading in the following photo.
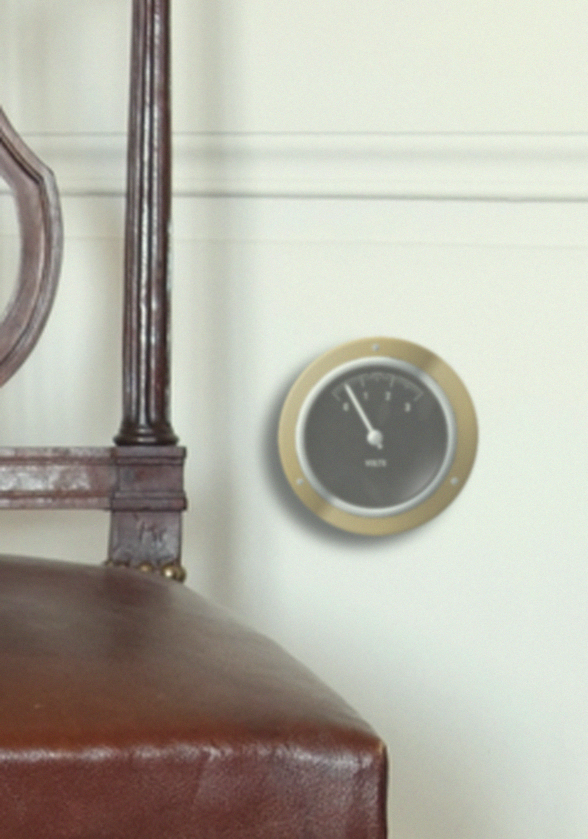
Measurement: 0.5 V
